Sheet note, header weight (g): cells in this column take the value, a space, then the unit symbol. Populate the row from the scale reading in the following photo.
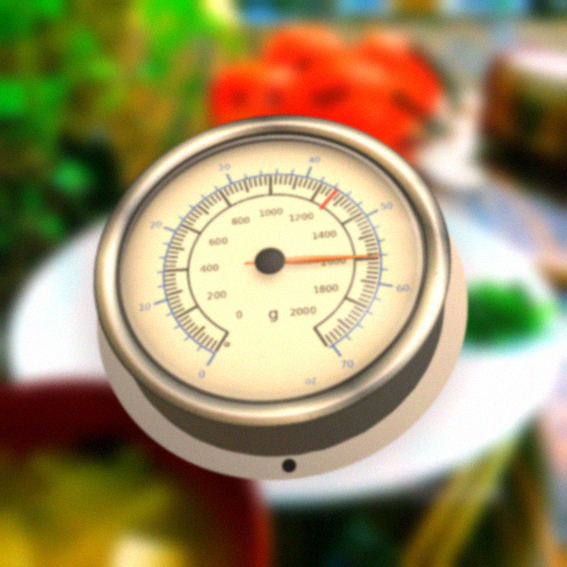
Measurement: 1600 g
